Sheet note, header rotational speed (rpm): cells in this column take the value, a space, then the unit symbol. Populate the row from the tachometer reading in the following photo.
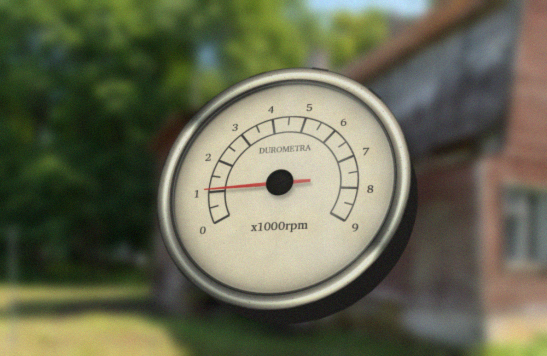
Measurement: 1000 rpm
